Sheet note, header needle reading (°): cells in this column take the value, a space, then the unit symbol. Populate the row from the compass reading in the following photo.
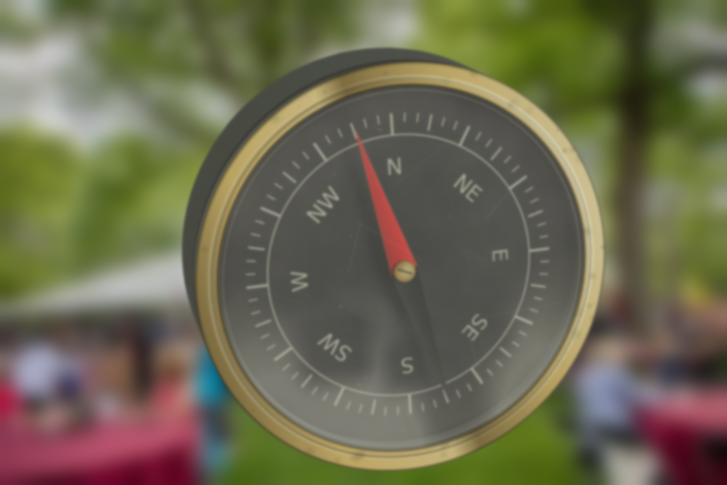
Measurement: 345 °
